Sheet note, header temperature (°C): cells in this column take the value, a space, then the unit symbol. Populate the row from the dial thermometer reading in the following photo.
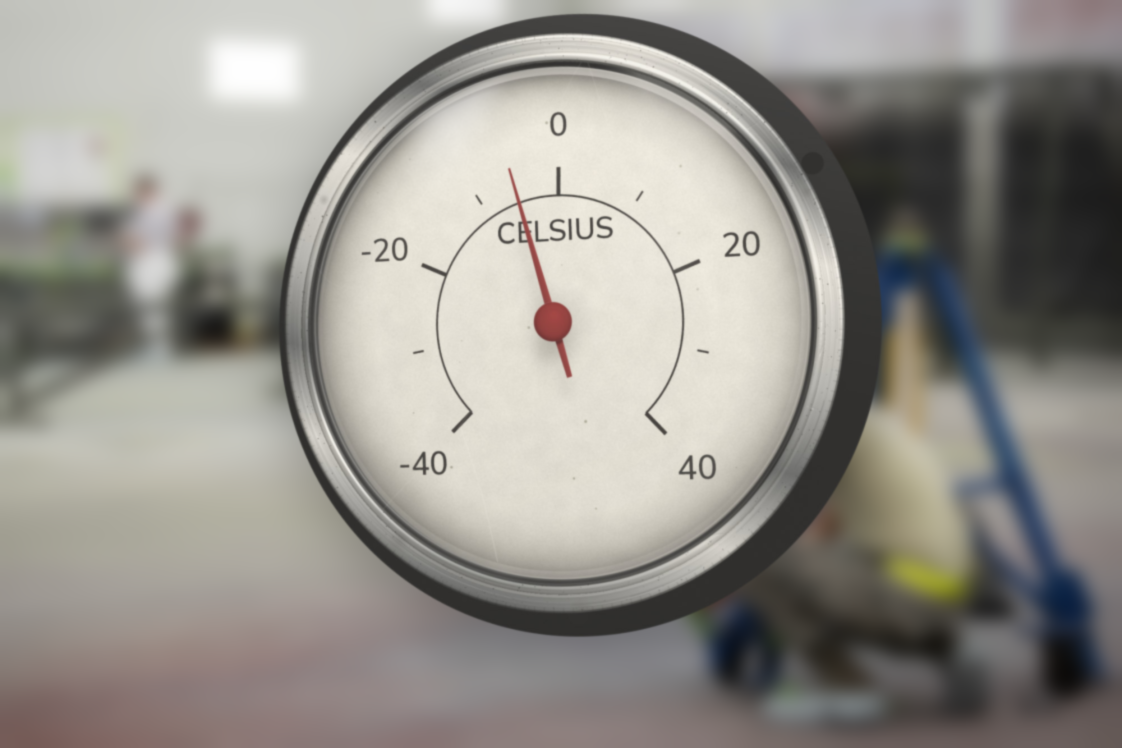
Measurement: -5 °C
